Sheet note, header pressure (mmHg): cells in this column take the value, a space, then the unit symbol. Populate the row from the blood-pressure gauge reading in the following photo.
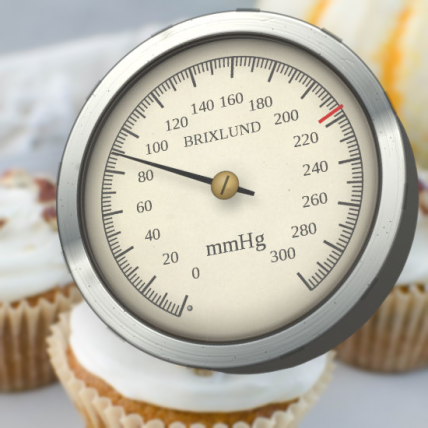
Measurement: 88 mmHg
